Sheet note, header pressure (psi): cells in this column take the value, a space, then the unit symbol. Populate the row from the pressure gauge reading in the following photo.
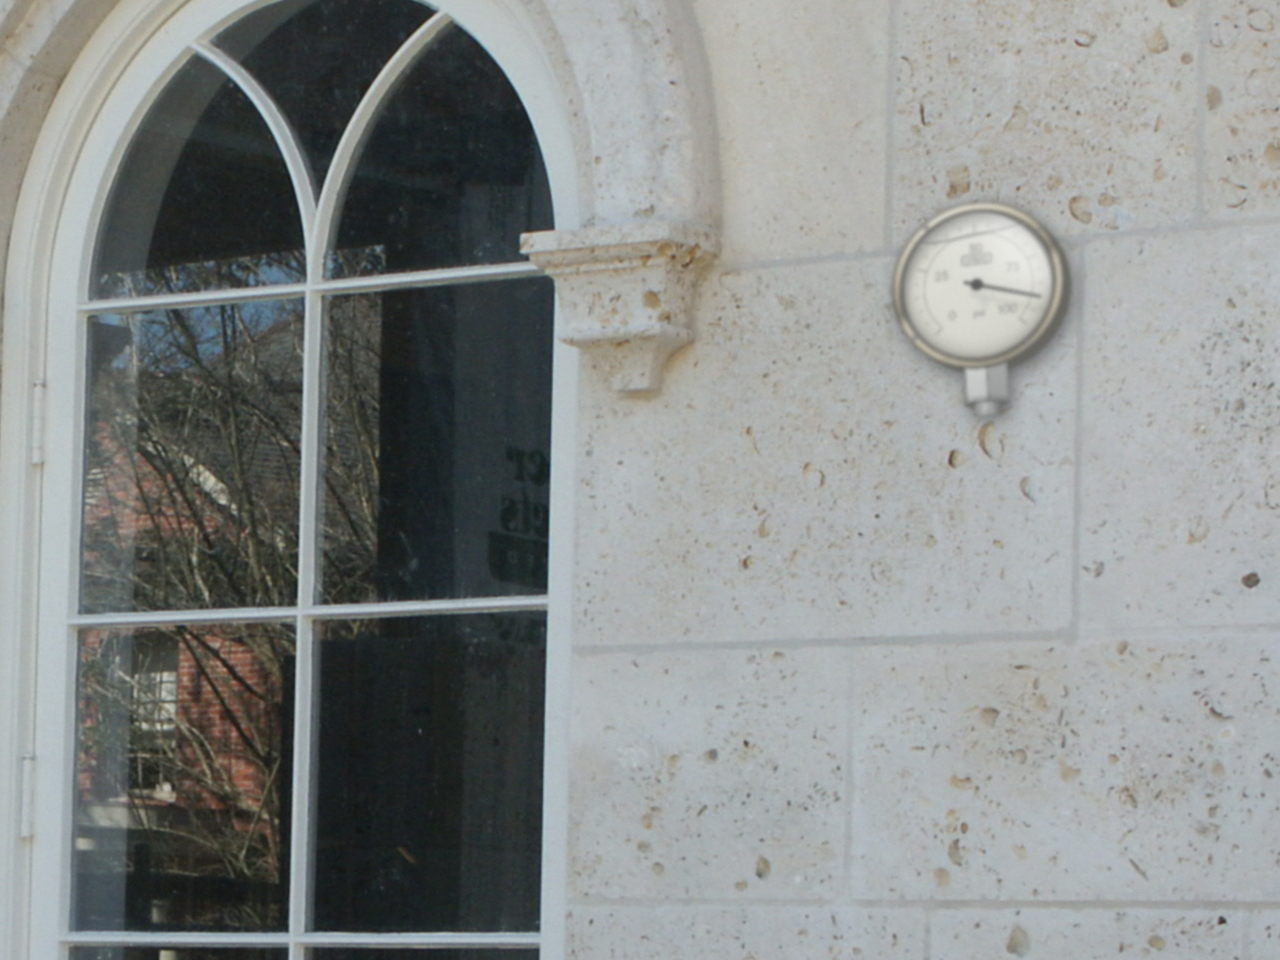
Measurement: 90 psi
